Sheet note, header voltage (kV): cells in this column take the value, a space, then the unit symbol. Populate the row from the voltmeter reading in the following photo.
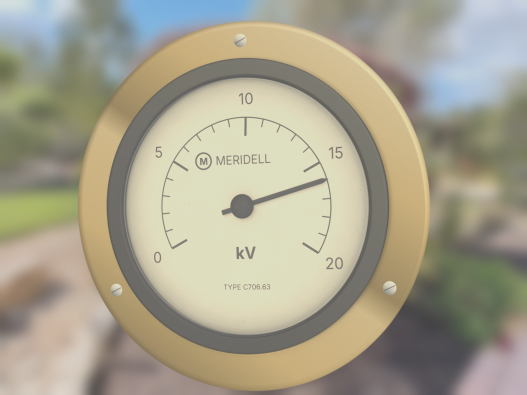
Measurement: 16 kV
